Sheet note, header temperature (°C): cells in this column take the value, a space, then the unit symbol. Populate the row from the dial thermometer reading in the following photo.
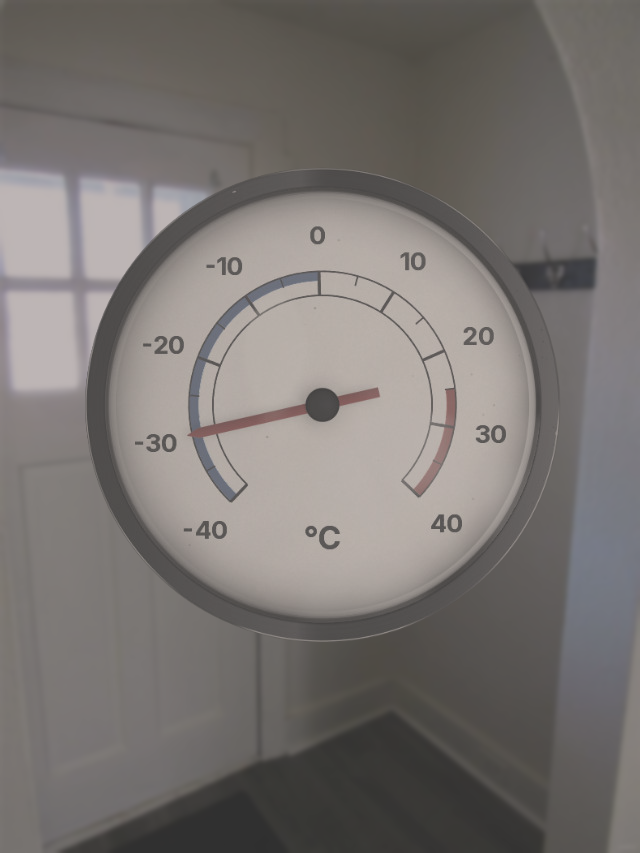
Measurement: -30 °C
